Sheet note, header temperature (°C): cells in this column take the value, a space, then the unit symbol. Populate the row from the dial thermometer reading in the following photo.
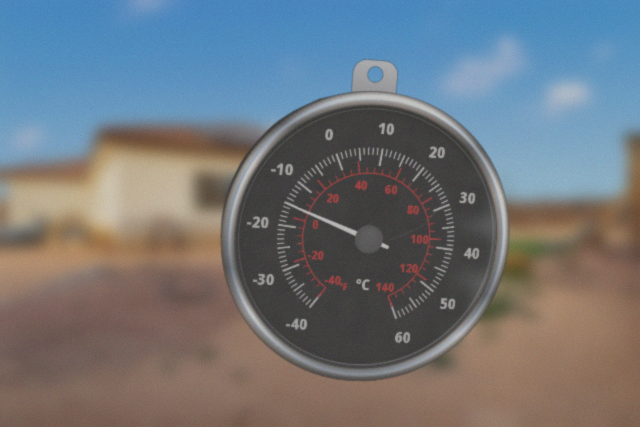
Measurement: -15 °C
